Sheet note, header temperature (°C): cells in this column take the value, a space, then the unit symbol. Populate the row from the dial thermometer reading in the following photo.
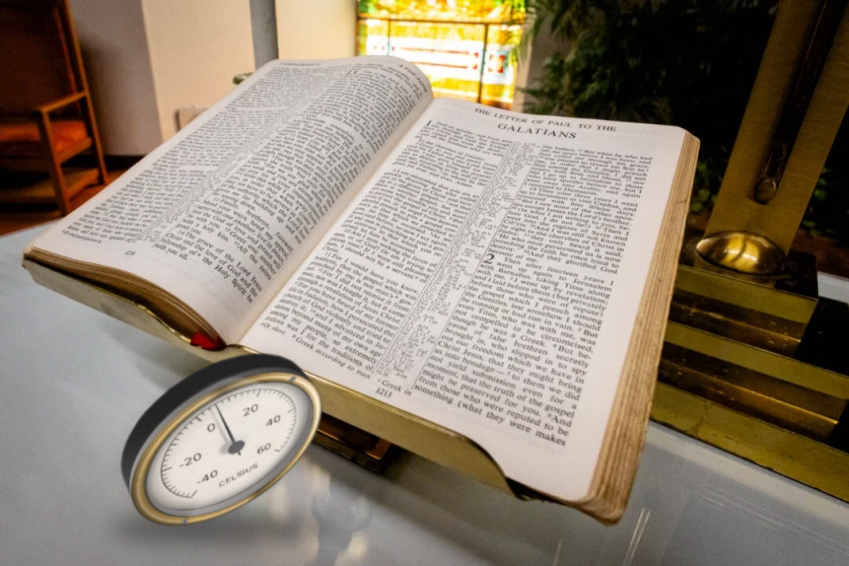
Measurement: 6 °C
